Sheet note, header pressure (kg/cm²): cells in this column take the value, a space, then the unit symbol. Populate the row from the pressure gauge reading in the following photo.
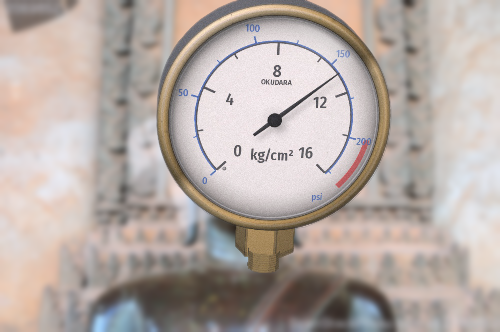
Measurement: 11 kg/cm²
